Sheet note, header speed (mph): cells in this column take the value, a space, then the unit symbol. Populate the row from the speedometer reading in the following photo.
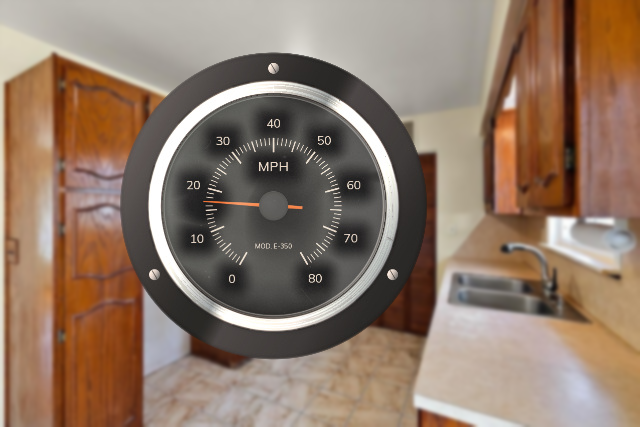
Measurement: 17 mph
